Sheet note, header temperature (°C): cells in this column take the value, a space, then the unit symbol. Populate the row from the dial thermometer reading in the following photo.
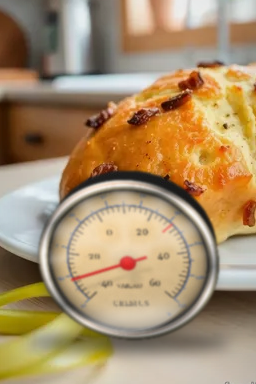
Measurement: -30 °C
